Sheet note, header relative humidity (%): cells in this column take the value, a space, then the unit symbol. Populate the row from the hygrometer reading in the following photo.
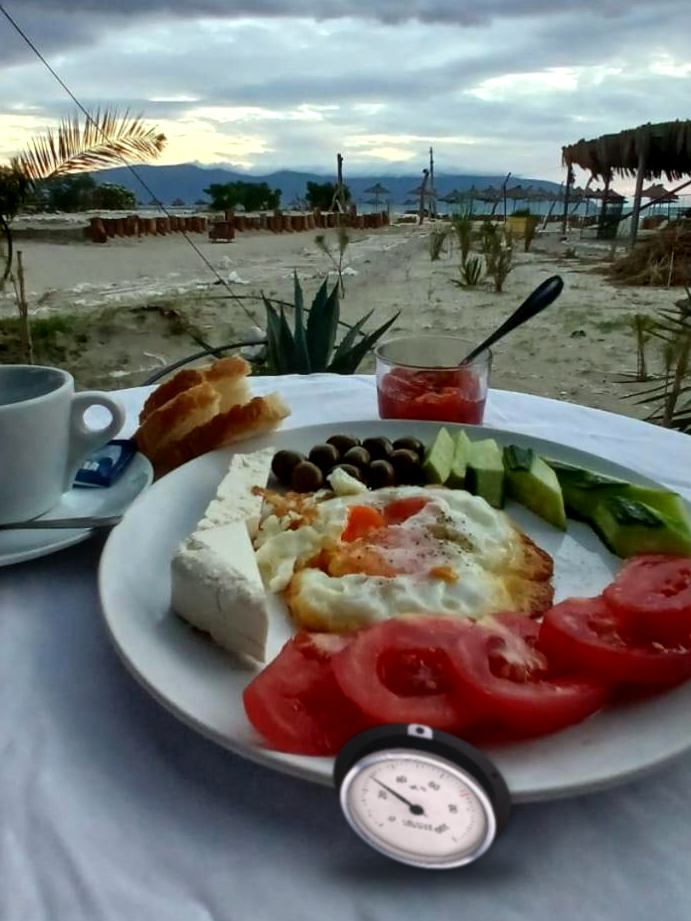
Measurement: 30 %
